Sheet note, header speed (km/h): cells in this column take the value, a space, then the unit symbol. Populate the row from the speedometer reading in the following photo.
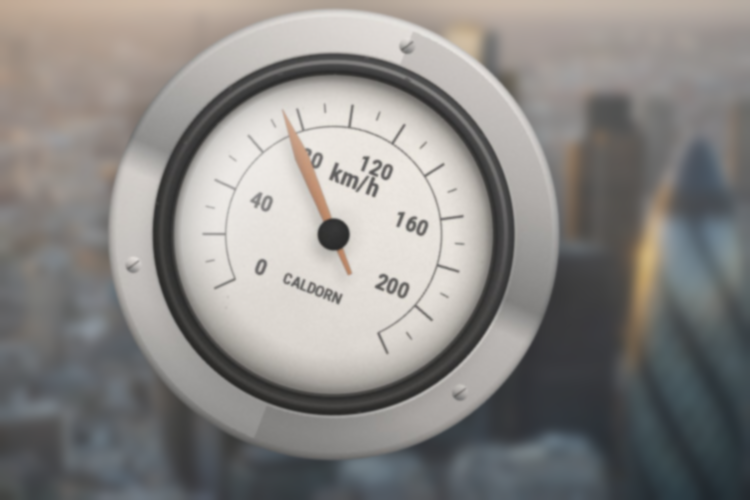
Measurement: 75 km/h
